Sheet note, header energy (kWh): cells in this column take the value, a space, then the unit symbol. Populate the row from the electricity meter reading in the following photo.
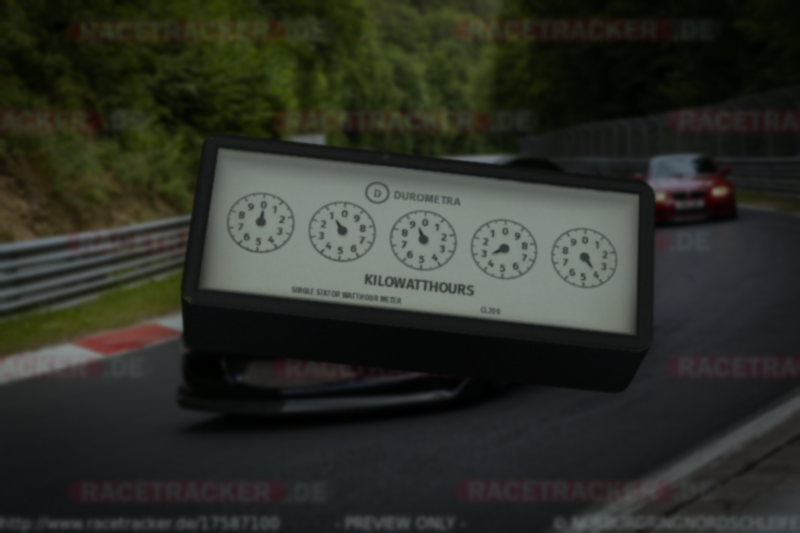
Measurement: 934 kWh
